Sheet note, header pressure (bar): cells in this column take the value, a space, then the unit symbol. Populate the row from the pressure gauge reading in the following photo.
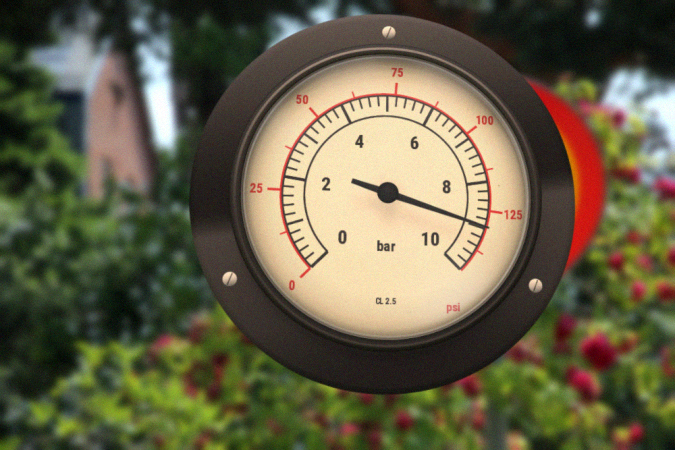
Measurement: 9 bar
